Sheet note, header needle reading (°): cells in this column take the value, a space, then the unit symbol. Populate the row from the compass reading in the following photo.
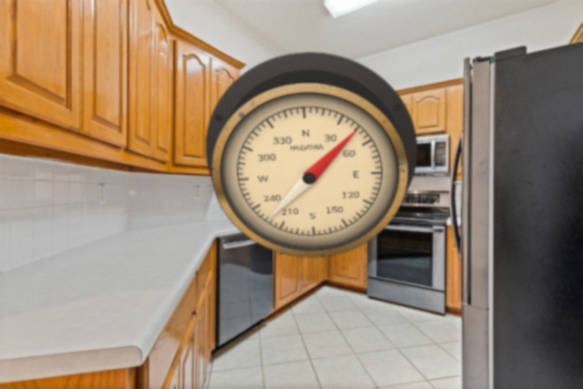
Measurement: 45 °
